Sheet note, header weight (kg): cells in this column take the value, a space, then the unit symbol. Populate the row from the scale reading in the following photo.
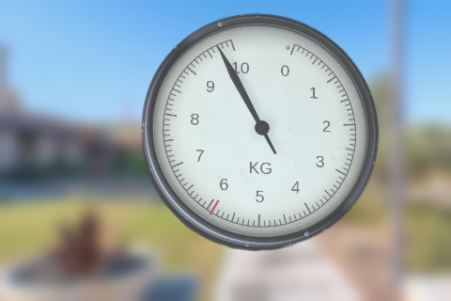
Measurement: 9.7 kg
